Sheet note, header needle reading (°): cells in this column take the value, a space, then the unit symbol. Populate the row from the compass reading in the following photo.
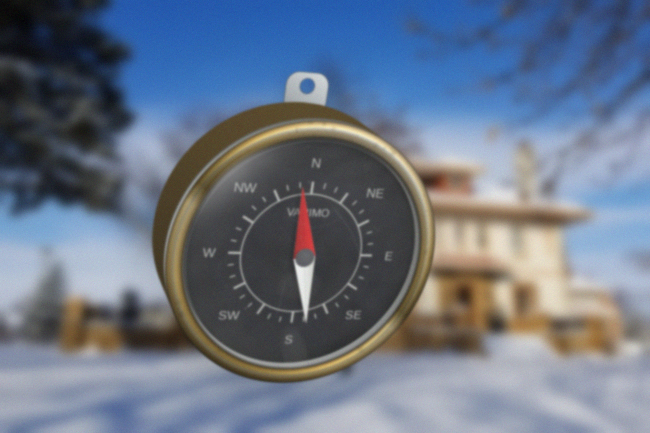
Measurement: 350 °
